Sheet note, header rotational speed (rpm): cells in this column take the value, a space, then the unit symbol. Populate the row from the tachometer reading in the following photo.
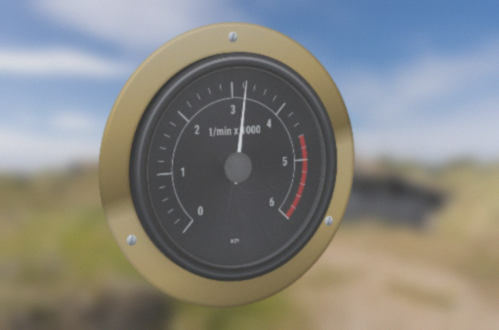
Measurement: 3200 rpm
